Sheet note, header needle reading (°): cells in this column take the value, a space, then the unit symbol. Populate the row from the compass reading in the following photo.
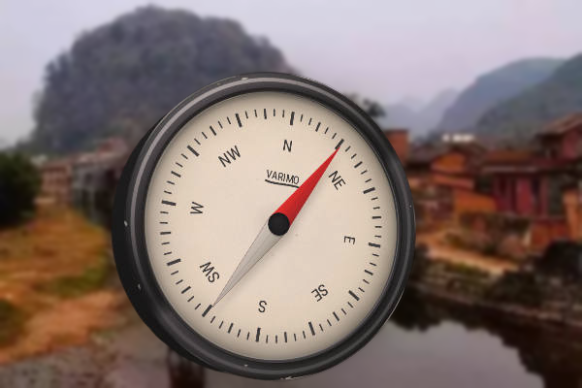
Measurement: 30 °
